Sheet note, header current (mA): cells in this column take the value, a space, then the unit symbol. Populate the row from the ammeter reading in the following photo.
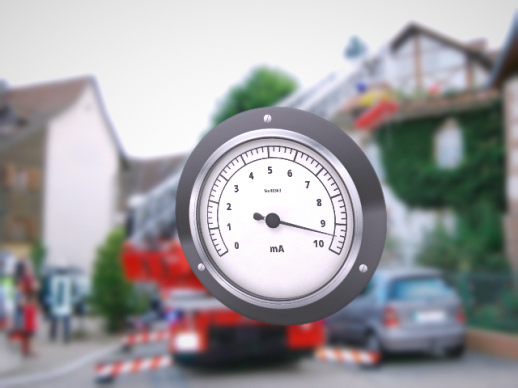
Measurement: 9.4 mA
